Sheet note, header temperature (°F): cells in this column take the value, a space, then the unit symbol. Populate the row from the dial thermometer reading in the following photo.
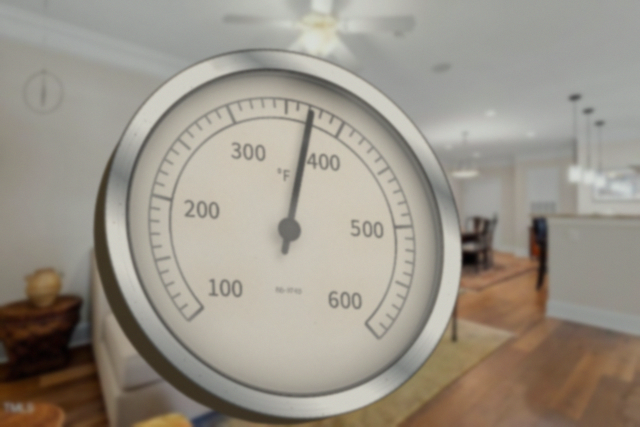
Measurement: 370 °F
